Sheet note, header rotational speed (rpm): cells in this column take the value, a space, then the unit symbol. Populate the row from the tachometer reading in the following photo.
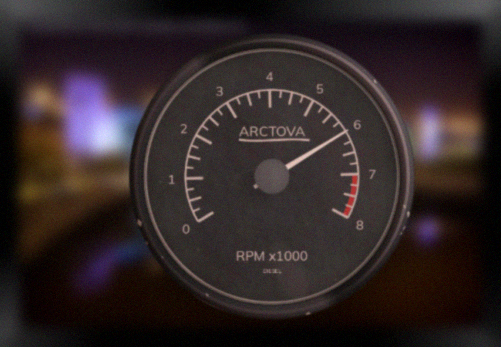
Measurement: 6000 rpm
